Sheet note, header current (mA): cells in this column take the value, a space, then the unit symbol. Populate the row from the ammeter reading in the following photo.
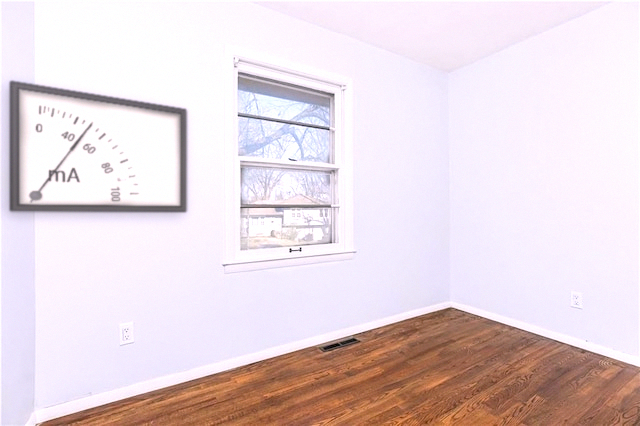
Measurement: 50 mA
